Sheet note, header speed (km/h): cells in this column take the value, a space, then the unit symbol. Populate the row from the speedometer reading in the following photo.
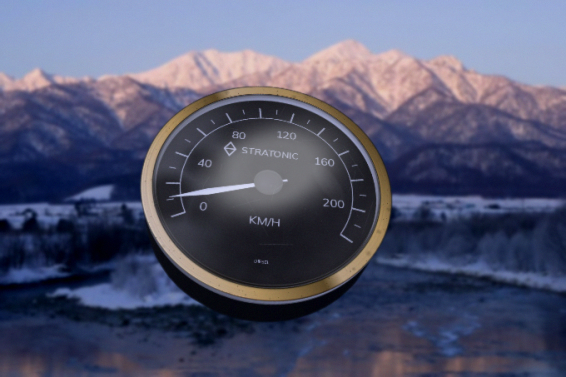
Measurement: 10 km/h
